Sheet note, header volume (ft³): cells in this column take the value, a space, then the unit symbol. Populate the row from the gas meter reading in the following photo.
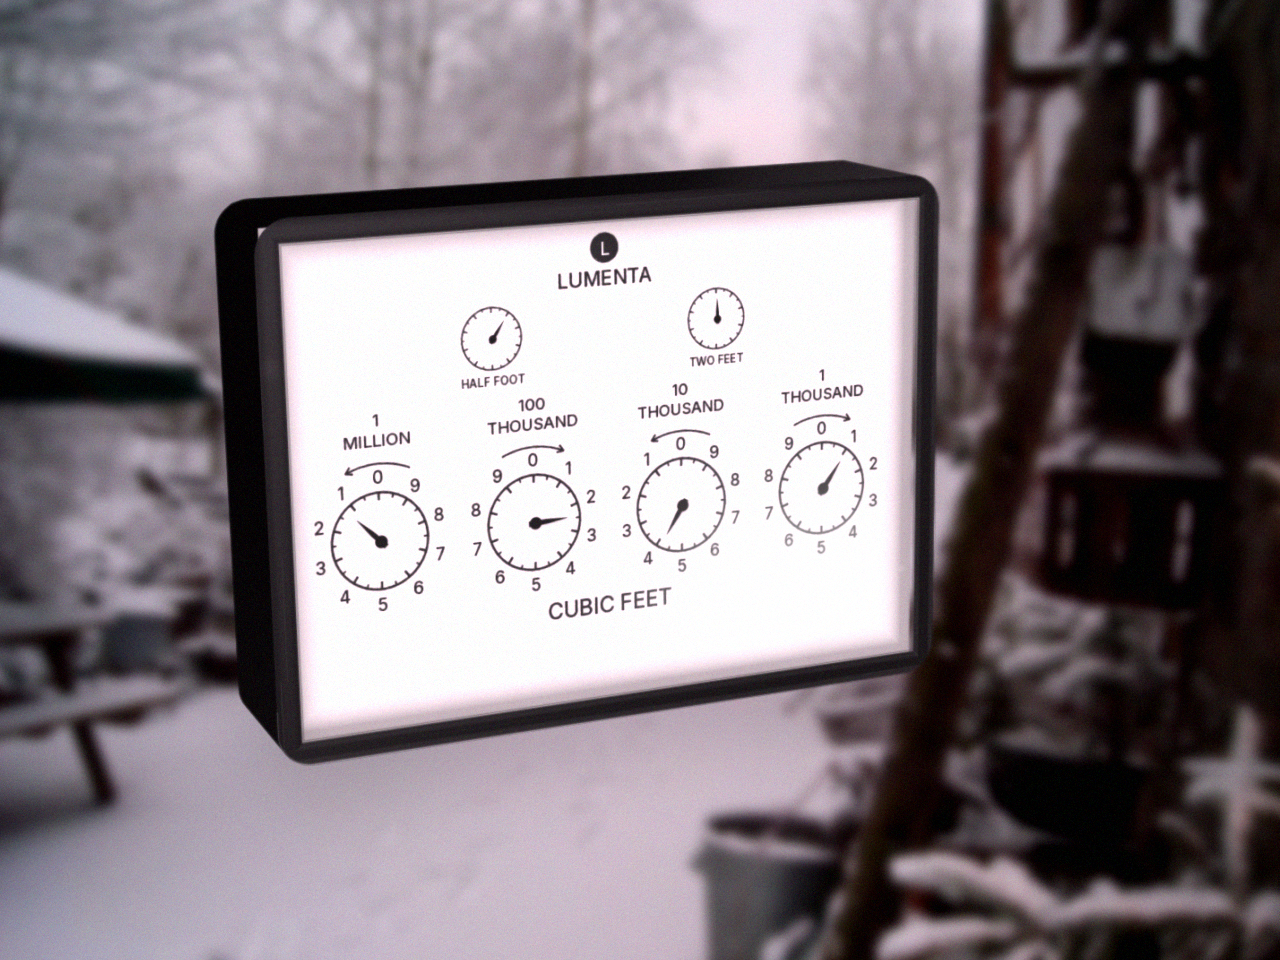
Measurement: 124100 ft³
